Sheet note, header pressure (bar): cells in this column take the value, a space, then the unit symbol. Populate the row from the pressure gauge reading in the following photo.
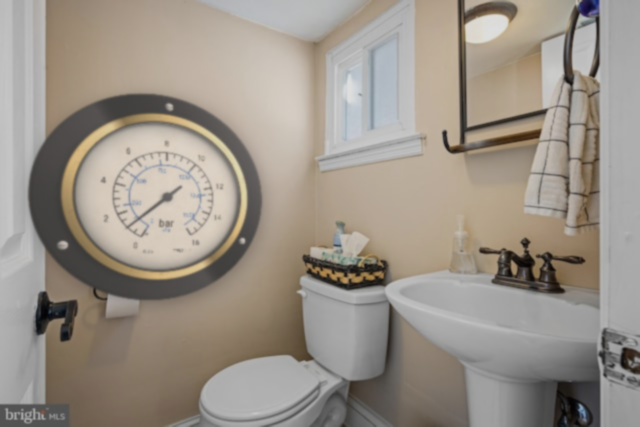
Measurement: 1 bar
